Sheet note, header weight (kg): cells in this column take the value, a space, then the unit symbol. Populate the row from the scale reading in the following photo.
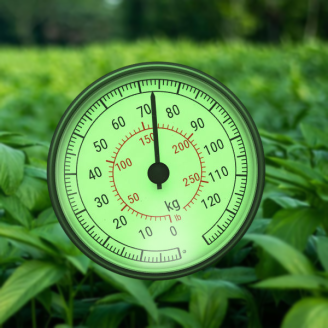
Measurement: 73 kg
